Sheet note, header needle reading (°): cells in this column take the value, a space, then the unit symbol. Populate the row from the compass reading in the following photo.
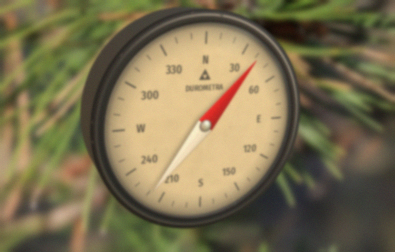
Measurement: 40 °
